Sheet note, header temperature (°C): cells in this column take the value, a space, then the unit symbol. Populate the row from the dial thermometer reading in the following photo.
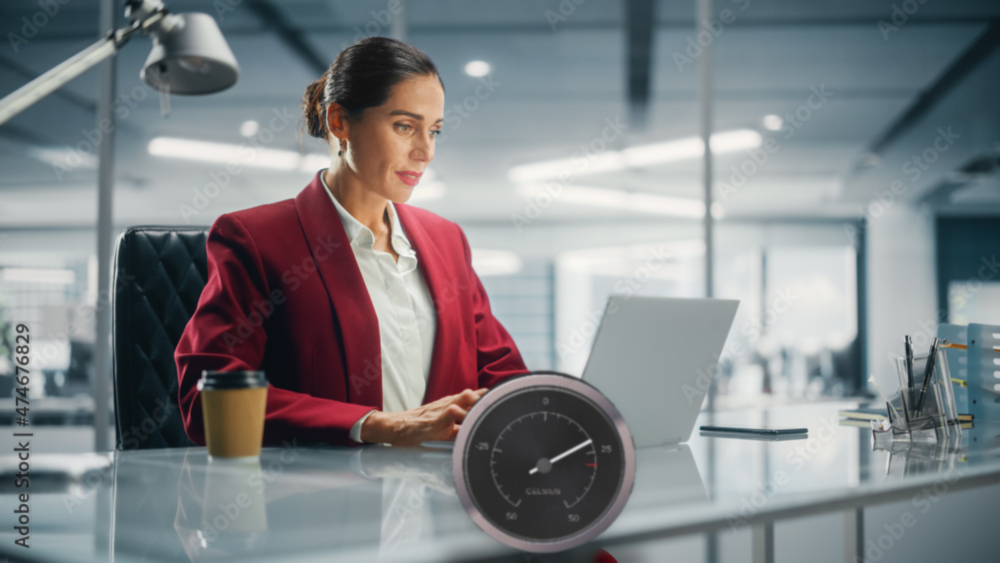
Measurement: 20 °C
